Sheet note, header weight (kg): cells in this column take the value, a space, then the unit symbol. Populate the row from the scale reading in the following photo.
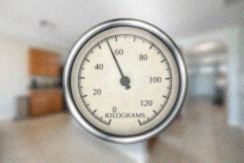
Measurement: 55 kg
